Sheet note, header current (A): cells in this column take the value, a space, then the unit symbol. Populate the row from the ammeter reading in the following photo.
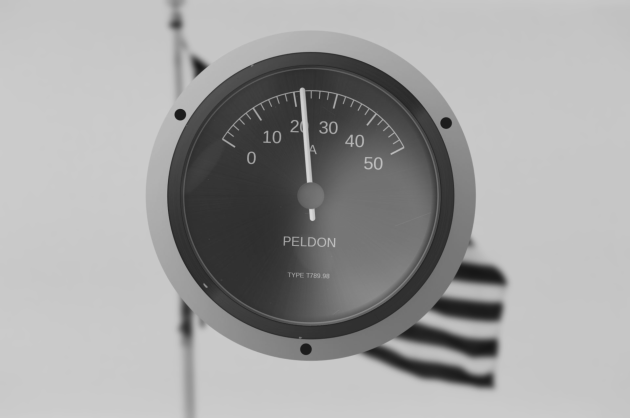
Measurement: 22 A
